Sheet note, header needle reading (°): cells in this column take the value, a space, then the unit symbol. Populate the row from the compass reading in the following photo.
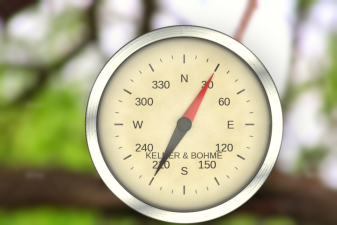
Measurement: 30 °
